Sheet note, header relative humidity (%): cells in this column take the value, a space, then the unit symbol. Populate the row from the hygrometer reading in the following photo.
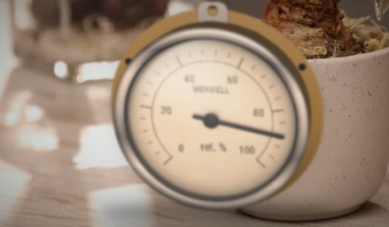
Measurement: 88 %
